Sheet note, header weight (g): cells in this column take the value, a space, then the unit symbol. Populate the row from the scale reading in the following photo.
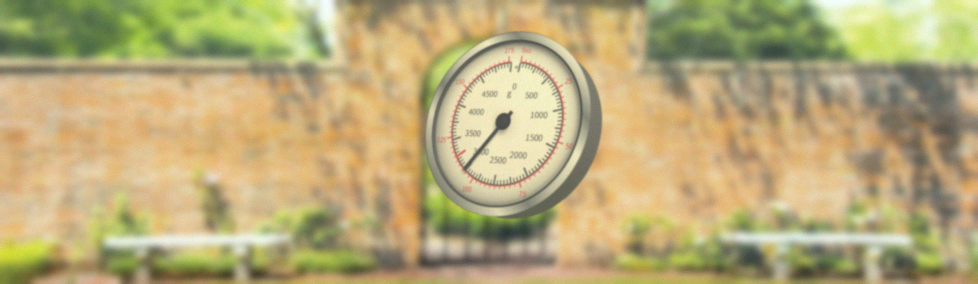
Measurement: 3000 g
